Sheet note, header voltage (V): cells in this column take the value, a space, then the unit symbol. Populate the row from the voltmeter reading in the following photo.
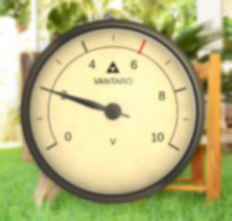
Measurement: 2 V
